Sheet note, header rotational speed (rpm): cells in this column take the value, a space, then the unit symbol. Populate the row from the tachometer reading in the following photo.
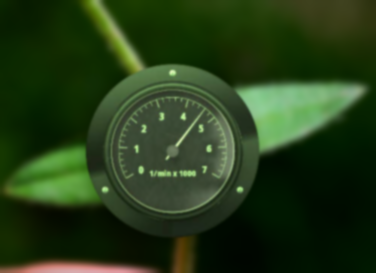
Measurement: 4600 rpm
